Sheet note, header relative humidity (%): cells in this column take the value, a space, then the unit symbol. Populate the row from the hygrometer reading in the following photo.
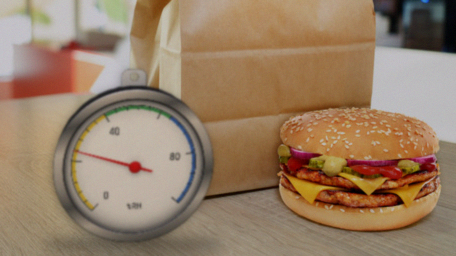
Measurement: 24 %
